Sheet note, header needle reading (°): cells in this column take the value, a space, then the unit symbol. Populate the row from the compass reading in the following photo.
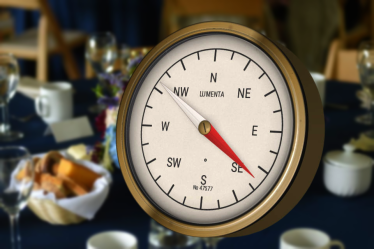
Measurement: 127.5 °
